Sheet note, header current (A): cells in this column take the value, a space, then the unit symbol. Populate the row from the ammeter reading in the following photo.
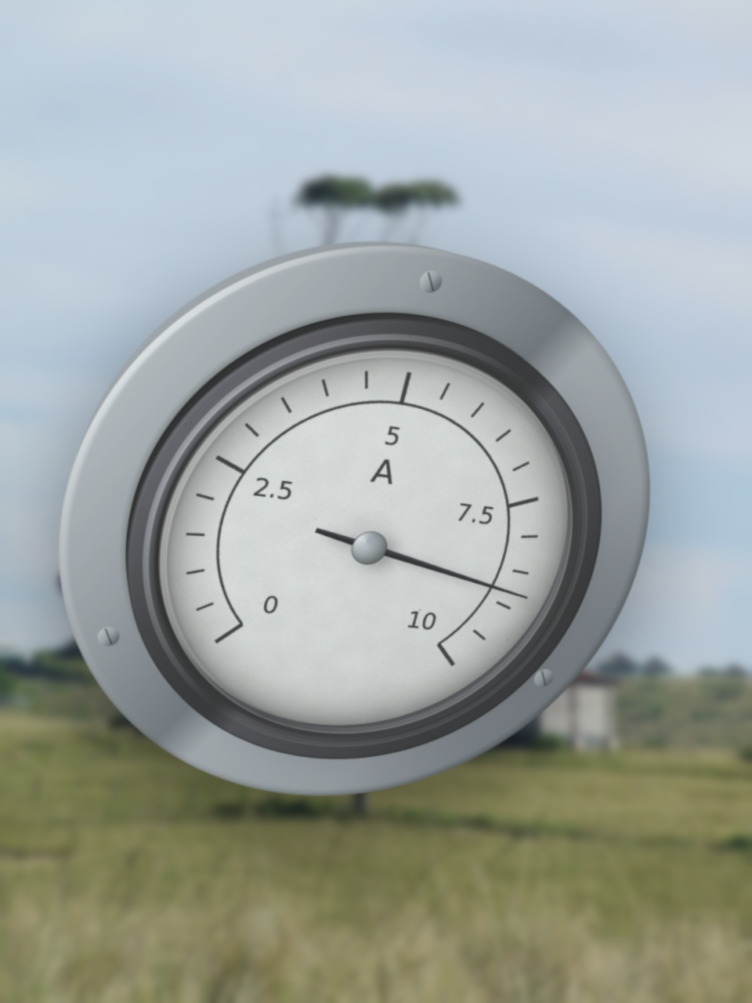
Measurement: 8.75 A
